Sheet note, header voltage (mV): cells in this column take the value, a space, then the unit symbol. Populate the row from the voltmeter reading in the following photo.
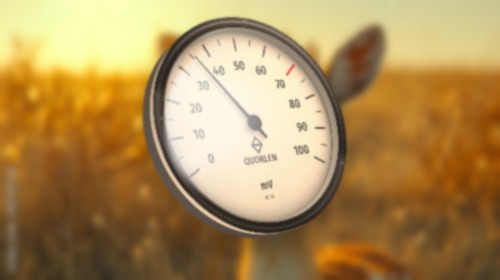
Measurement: 35 mV
